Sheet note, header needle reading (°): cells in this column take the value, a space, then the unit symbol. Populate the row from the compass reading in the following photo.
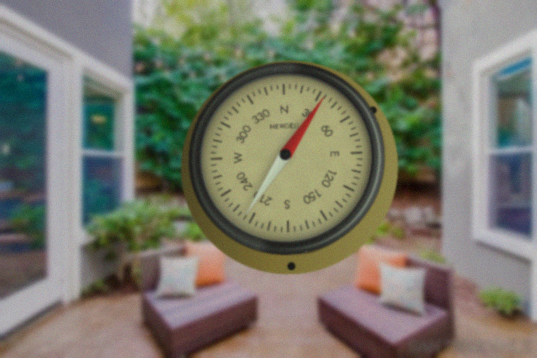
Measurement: 35 °
